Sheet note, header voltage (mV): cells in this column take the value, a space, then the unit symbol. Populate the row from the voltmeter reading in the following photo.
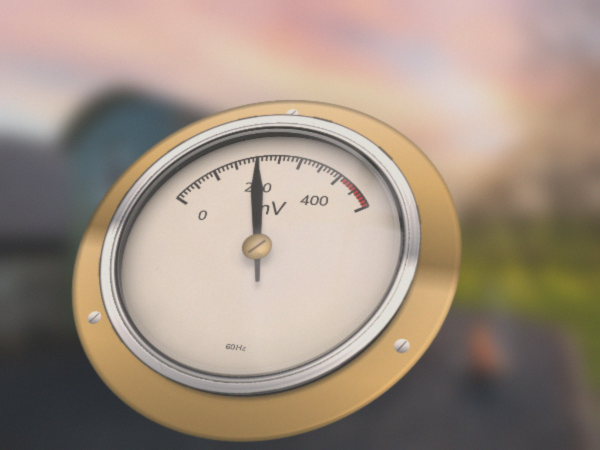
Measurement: 200 mV
